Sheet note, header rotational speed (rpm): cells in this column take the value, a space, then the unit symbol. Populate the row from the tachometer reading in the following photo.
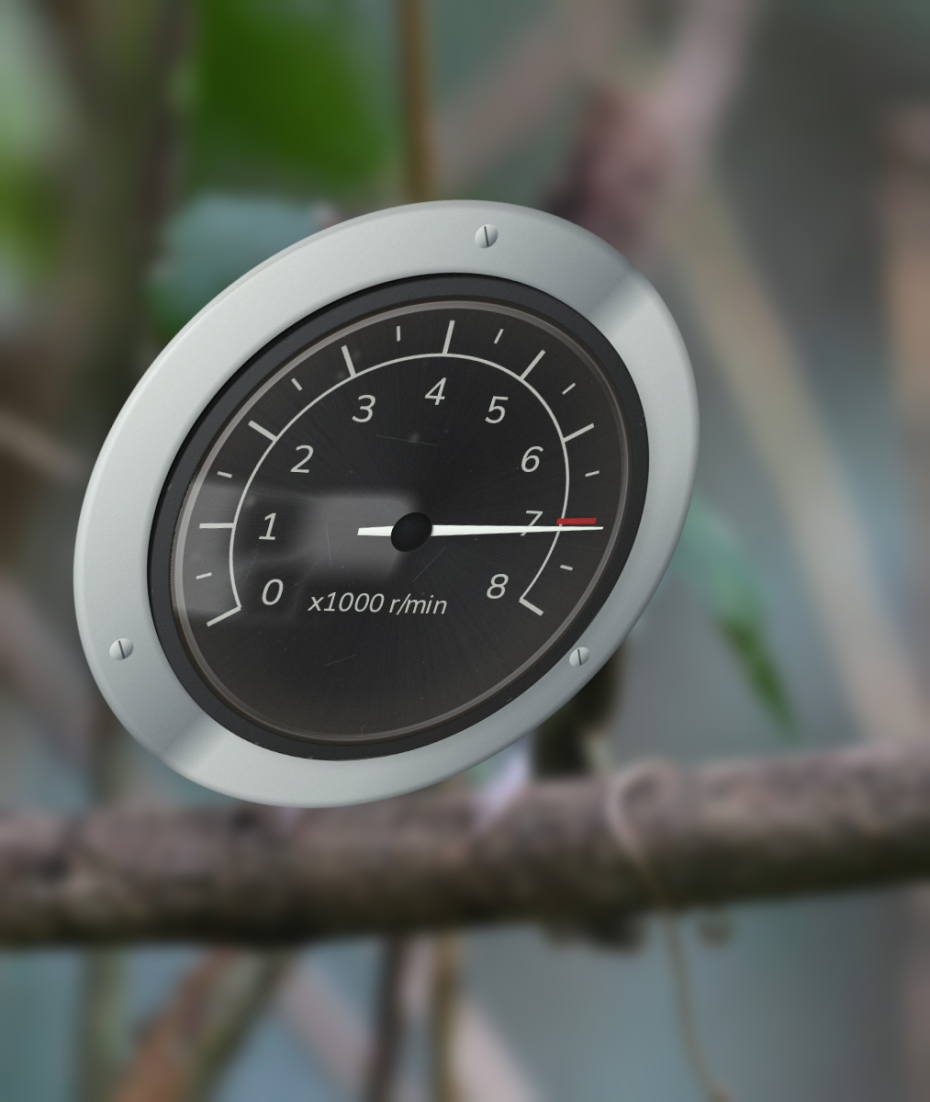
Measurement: 7000 rpm
